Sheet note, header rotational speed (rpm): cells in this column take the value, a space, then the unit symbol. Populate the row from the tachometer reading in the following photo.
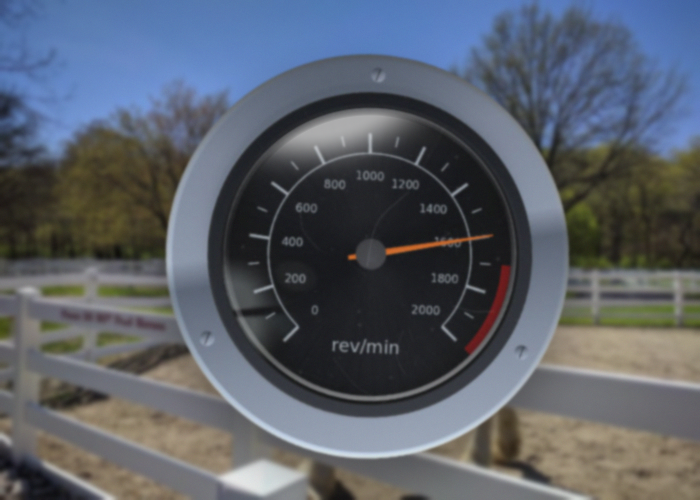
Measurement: 1600 rpm
